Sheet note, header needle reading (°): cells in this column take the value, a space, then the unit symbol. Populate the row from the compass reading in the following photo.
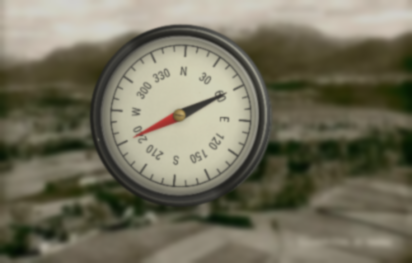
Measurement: 240 °
